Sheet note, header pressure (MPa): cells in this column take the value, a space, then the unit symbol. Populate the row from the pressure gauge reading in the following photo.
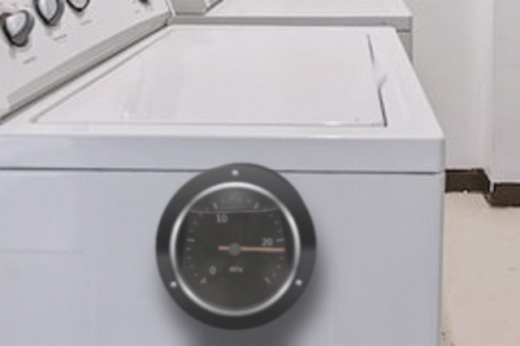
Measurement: 21 MPa
